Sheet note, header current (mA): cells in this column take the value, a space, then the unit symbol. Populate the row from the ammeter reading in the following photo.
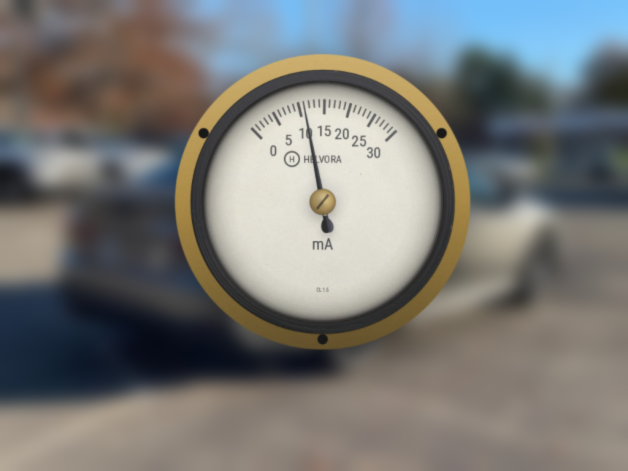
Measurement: 11 mA
